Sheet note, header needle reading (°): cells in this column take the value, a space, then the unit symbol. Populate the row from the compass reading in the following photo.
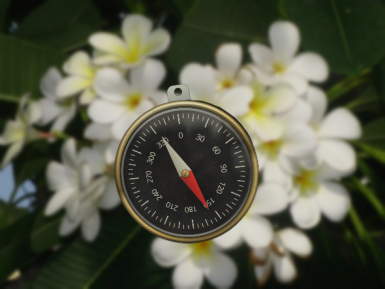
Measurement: 155 °
